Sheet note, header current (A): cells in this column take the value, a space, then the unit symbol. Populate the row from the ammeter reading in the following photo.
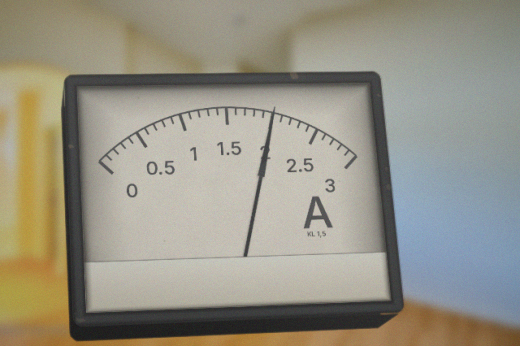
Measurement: 2 A
